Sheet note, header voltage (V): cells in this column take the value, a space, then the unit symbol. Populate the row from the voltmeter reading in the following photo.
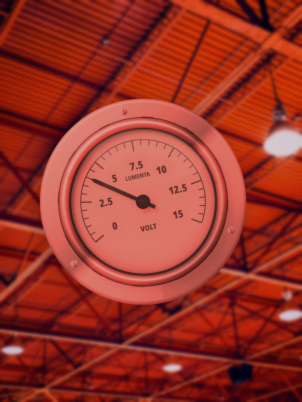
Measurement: 4 V
